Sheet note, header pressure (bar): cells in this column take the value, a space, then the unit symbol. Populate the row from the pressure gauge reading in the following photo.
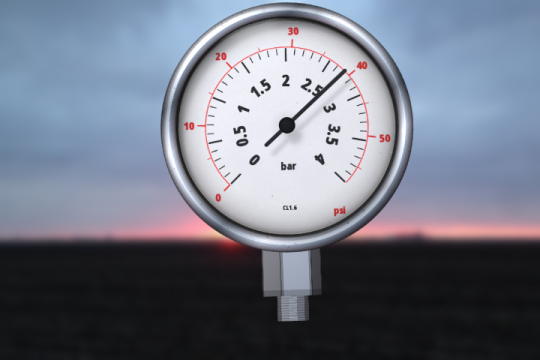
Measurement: 2.7 bar
